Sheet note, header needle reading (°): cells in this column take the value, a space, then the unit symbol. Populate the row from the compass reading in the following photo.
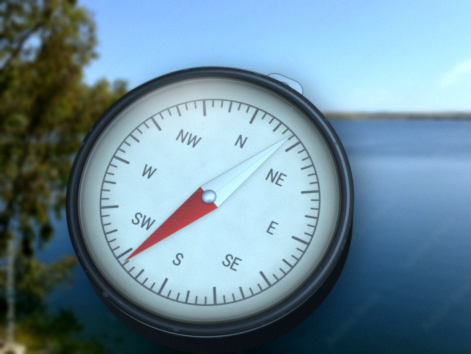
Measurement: 205 °
